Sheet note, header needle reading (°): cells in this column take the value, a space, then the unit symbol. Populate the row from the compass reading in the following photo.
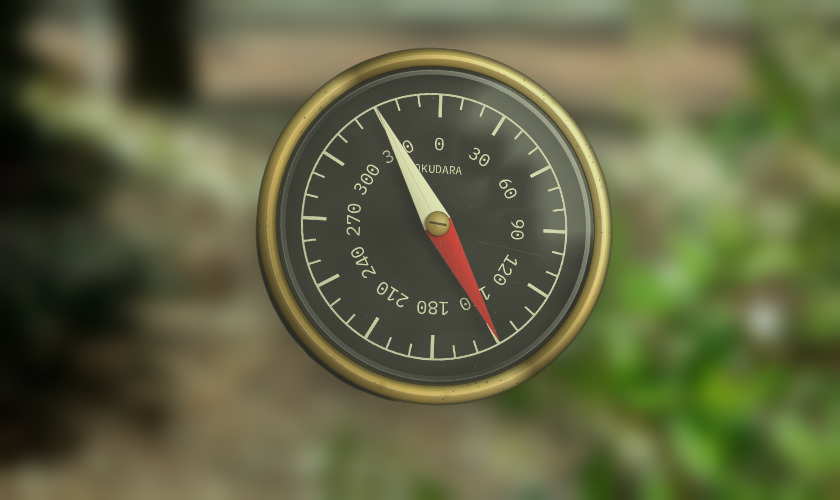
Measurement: 150 °
